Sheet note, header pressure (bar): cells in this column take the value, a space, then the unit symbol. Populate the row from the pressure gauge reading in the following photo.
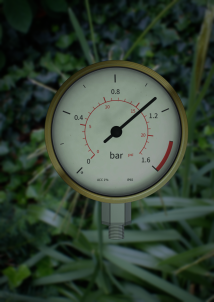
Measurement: 1.1 bar
